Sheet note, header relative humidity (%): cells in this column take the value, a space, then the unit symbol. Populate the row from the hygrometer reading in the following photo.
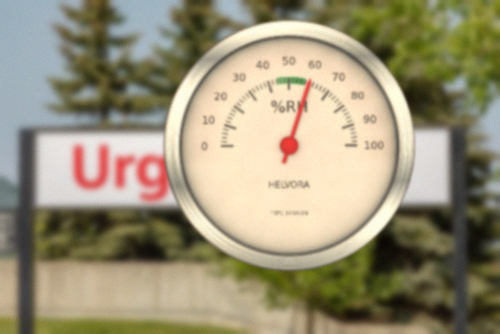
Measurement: 60 %
